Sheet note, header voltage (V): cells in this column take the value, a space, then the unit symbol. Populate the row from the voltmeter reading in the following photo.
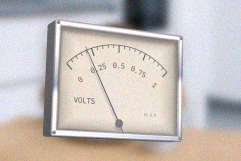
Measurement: 0.2 V
